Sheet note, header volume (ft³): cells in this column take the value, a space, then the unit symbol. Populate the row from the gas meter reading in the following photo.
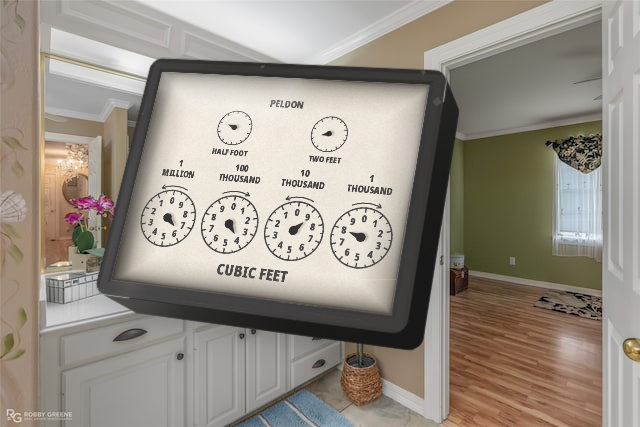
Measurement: 638800 ft³
